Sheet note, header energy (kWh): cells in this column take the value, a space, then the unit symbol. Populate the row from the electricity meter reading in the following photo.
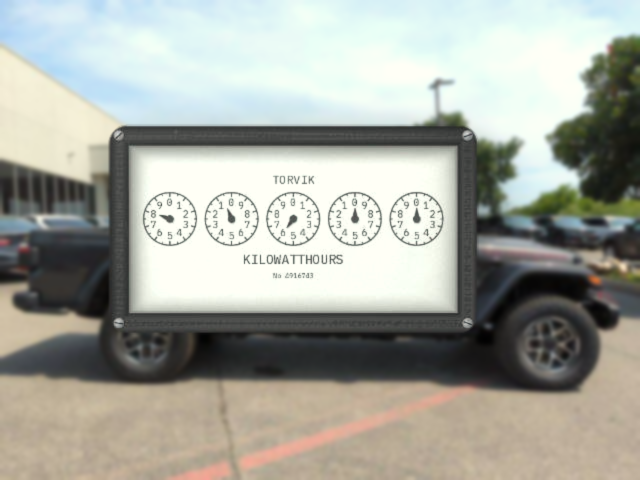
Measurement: 80600 kWh
